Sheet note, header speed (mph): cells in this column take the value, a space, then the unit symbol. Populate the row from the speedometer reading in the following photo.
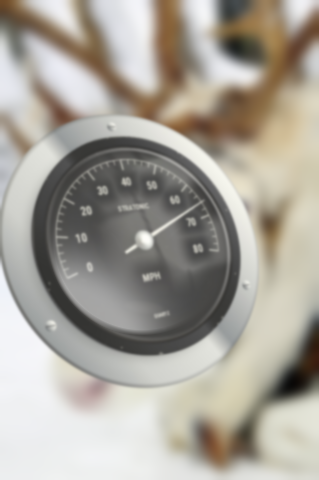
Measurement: 66 mph
